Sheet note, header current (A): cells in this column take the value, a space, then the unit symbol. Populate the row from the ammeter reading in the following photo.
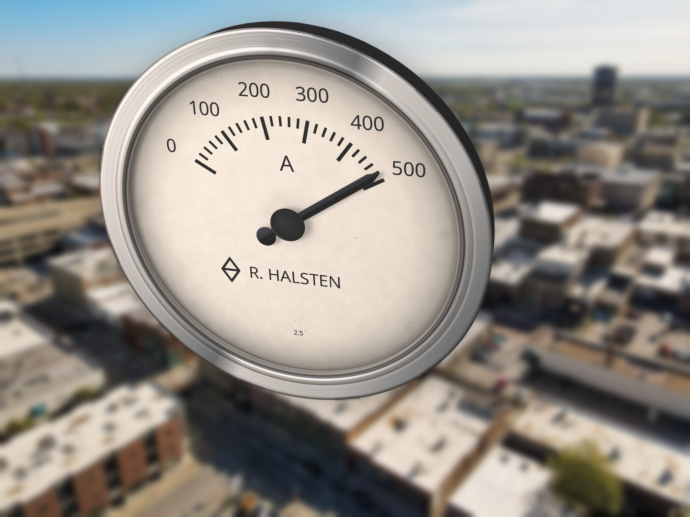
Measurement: 480 A
